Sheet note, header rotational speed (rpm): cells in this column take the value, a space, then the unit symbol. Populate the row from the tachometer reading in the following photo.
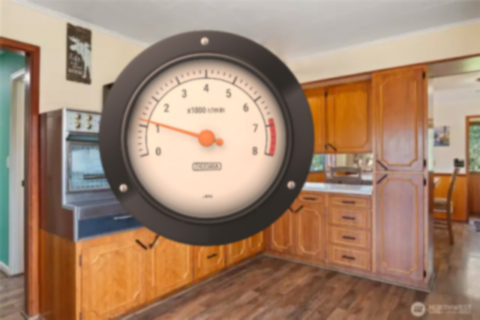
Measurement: 1200 rpm
